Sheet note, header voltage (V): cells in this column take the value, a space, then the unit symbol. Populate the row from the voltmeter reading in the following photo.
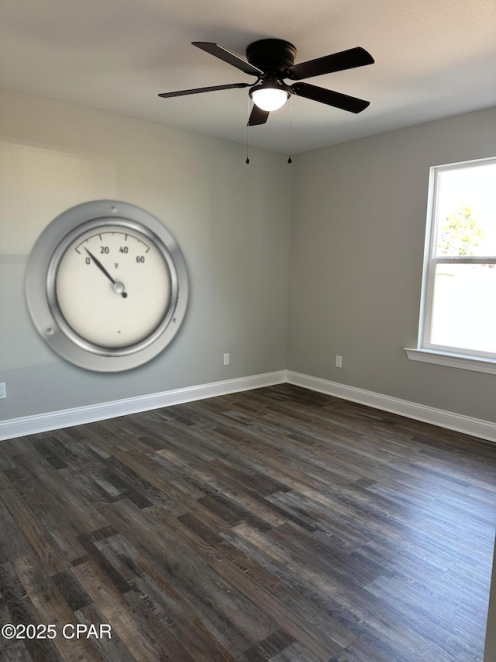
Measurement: 5 V
